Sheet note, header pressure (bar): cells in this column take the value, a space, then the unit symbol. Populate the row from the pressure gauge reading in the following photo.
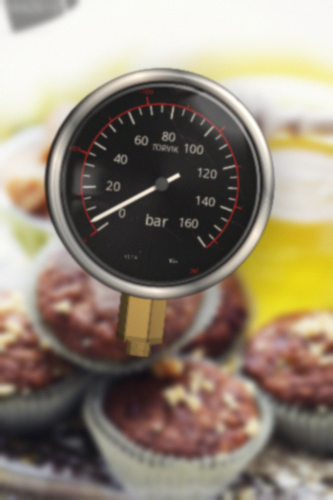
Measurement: 5 bar
